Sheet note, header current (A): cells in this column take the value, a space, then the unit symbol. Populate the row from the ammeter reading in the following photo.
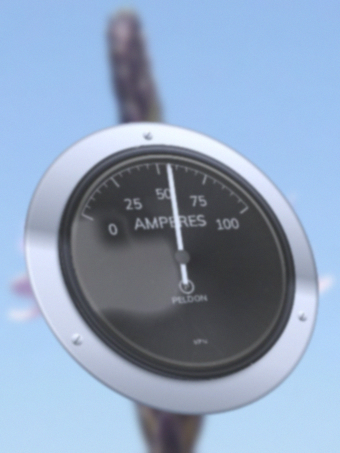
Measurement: 55 A
